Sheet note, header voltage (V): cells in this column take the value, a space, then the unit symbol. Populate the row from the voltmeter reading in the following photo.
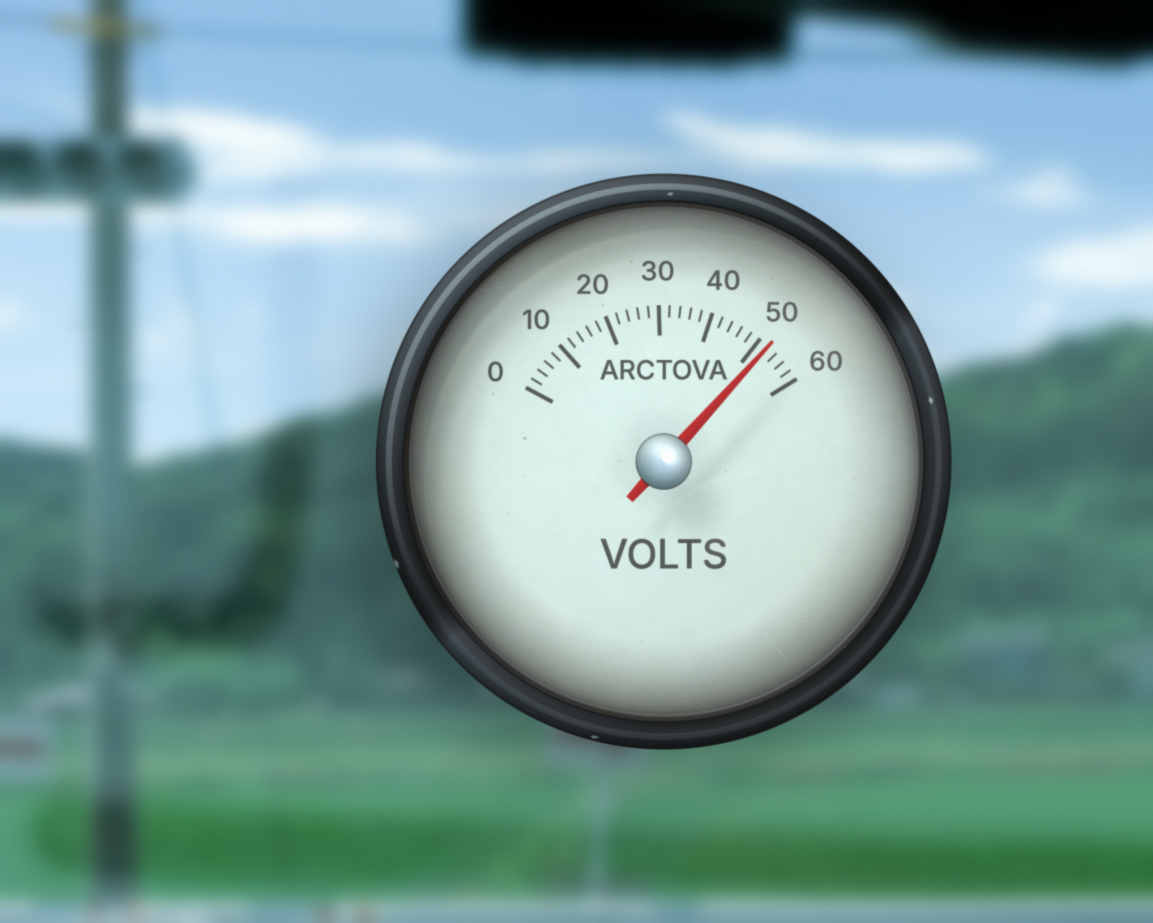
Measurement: 52 V
